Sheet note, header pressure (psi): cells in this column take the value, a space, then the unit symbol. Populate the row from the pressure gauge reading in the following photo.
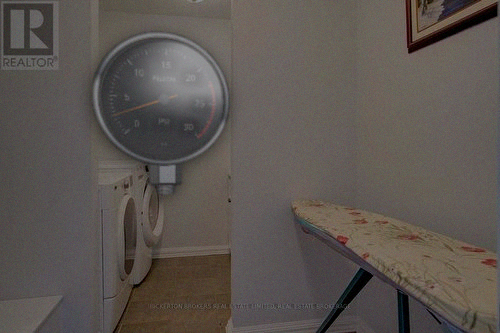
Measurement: 2.5 psi
